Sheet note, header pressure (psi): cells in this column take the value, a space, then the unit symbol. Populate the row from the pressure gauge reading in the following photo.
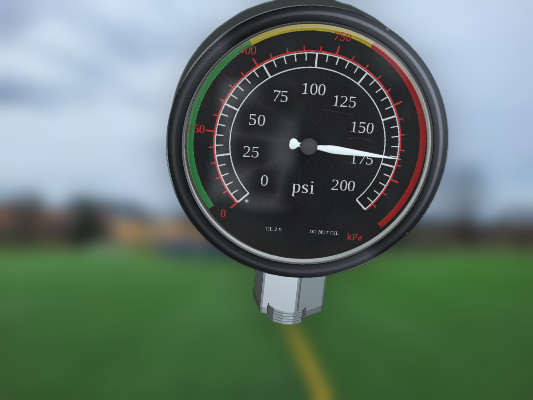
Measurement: 170 psi
